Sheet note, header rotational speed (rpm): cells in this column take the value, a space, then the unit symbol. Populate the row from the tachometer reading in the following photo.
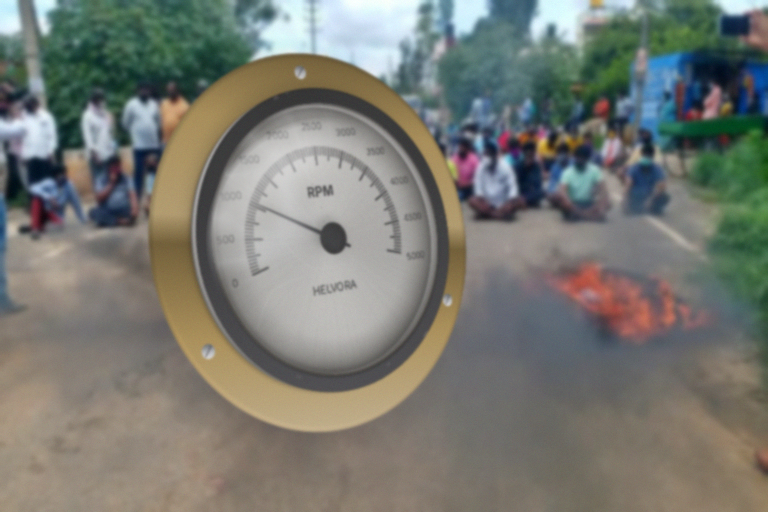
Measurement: 1000 rpm
